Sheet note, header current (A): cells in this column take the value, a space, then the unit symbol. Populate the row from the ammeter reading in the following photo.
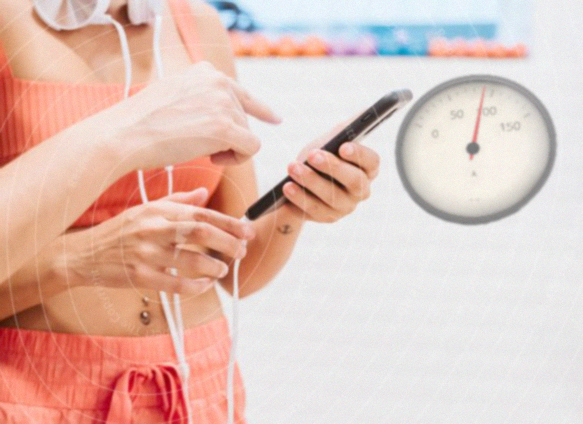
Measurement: 90 A
